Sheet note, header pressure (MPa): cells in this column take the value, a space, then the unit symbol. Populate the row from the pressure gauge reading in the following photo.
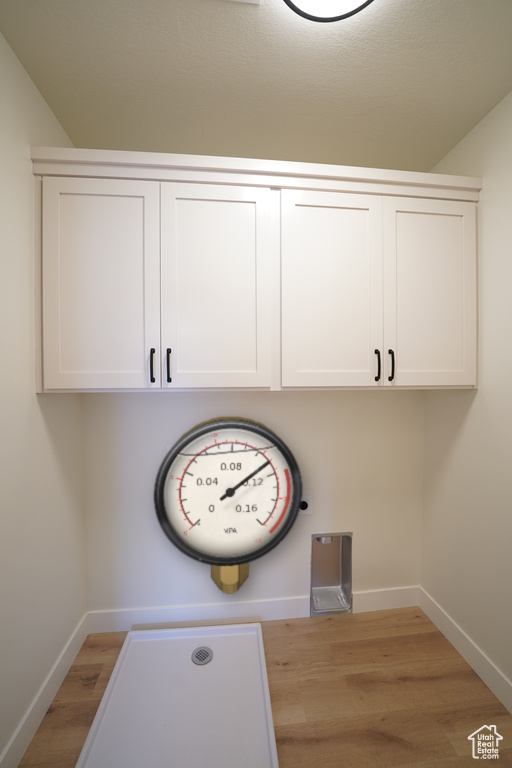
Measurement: 0.11 MPa
